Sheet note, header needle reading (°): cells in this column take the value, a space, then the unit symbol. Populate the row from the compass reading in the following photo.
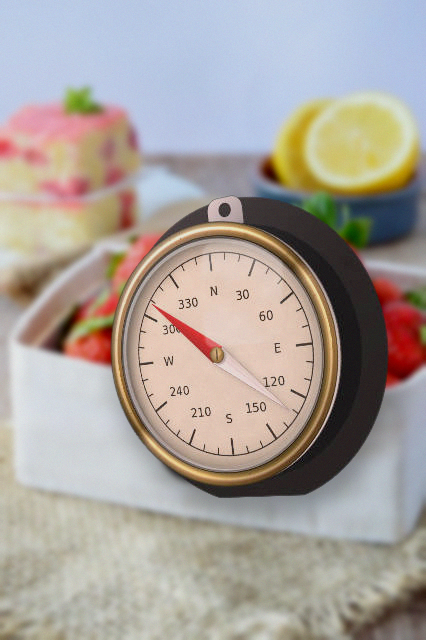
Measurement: 310 °
